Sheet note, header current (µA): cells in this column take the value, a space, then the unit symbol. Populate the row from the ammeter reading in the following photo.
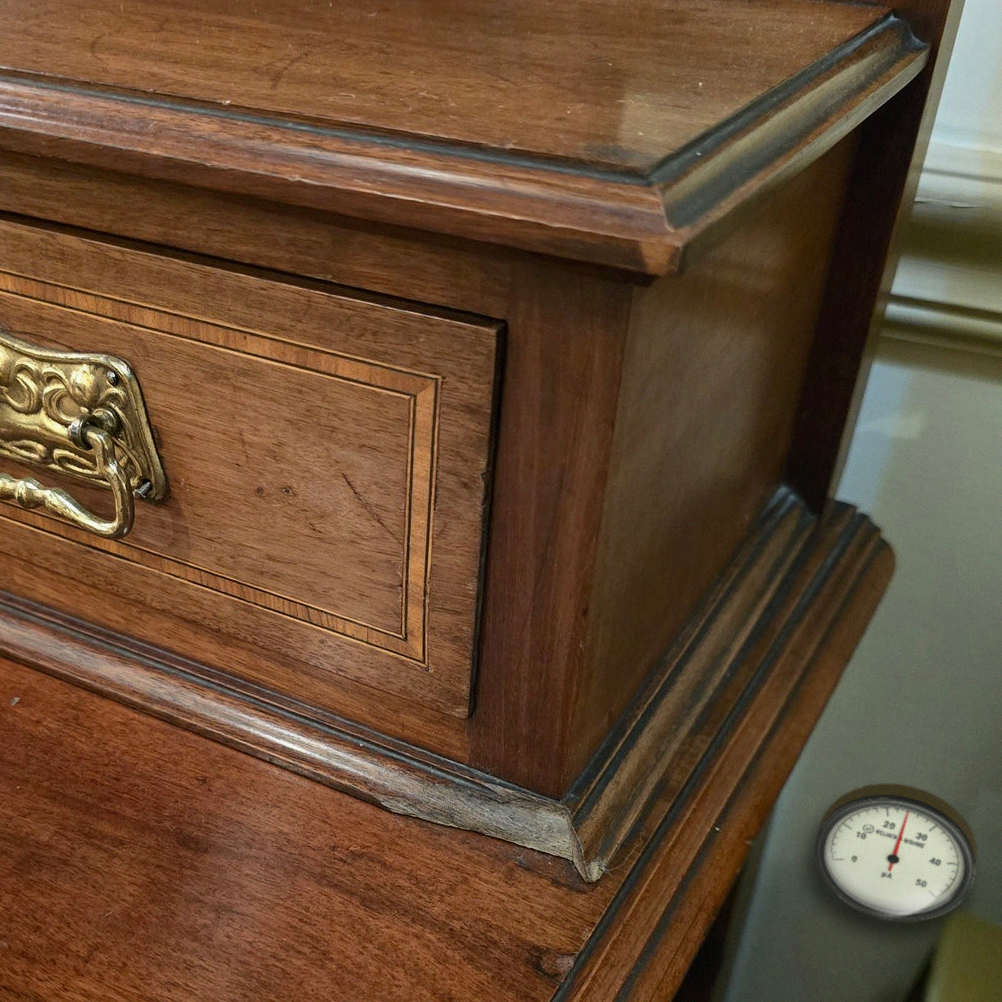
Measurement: 24 µA
